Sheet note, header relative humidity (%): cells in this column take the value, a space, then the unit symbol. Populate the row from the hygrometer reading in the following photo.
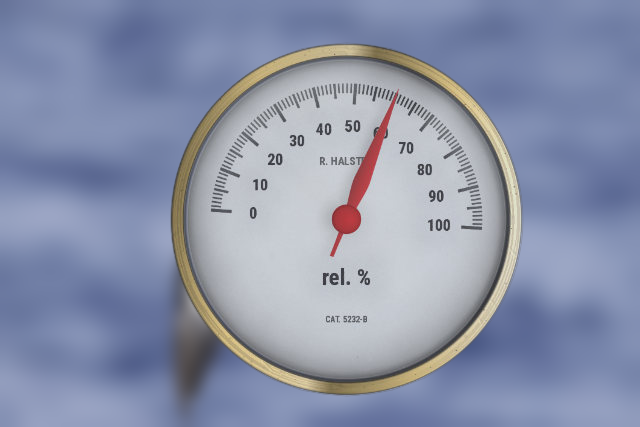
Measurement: 60 %
